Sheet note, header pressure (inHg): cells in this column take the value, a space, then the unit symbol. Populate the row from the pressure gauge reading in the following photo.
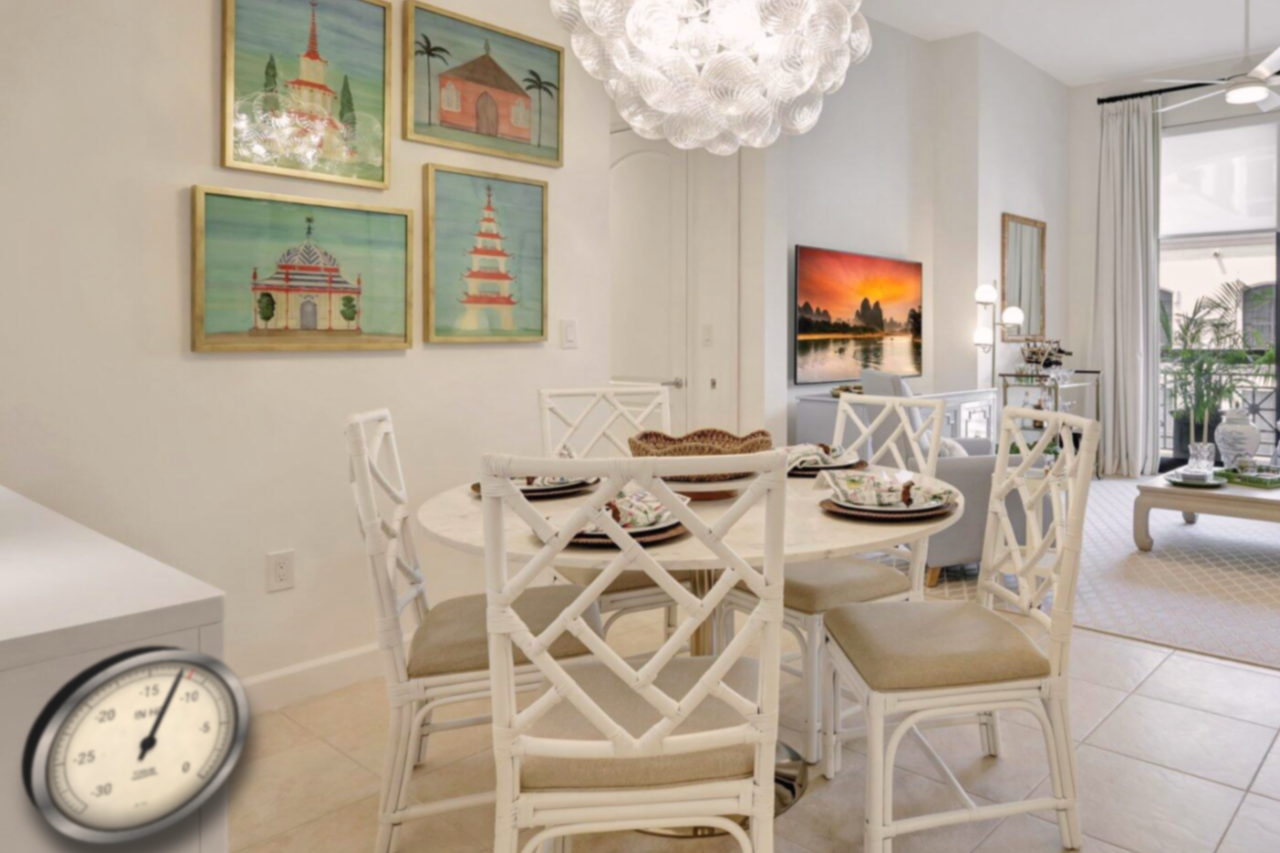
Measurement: -12.5 inHg
